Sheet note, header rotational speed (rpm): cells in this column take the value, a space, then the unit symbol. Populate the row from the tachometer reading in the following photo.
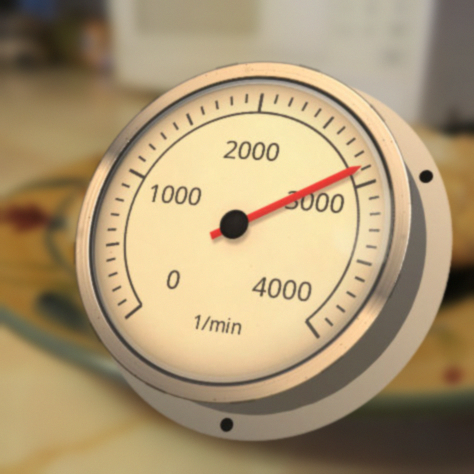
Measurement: 2900 rpm
